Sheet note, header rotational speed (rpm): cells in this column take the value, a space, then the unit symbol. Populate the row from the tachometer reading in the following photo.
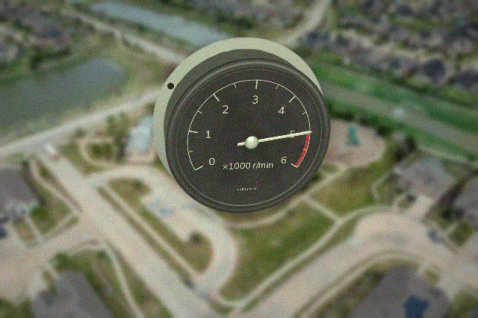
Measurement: 5000 rpm
